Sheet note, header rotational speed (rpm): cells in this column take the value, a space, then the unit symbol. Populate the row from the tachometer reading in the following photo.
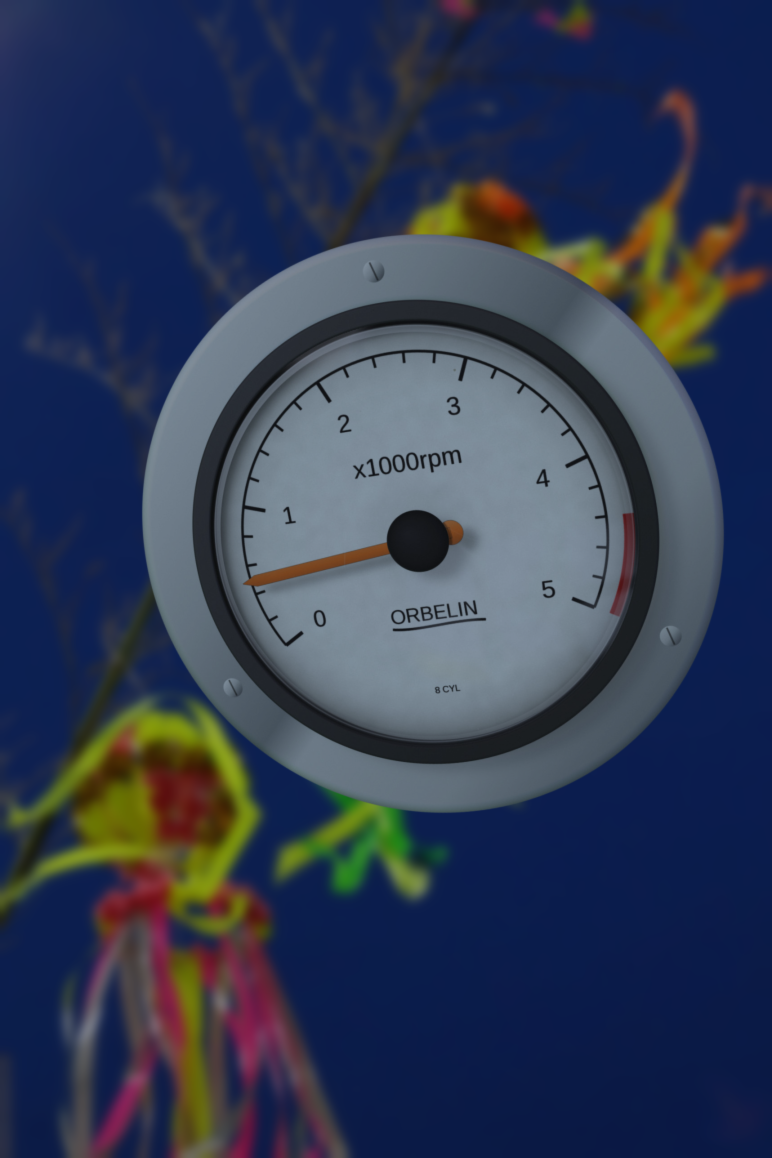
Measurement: 500 rpm
